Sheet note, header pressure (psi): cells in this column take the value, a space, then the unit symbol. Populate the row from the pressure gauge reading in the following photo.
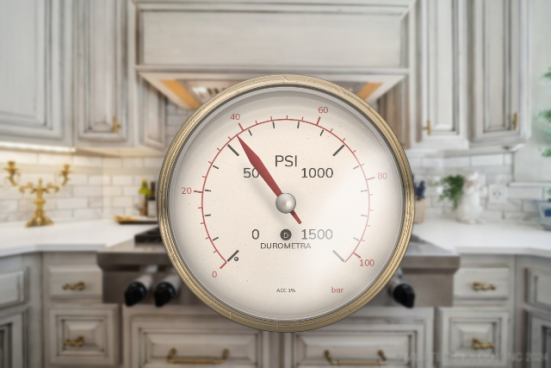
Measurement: 550 psi
